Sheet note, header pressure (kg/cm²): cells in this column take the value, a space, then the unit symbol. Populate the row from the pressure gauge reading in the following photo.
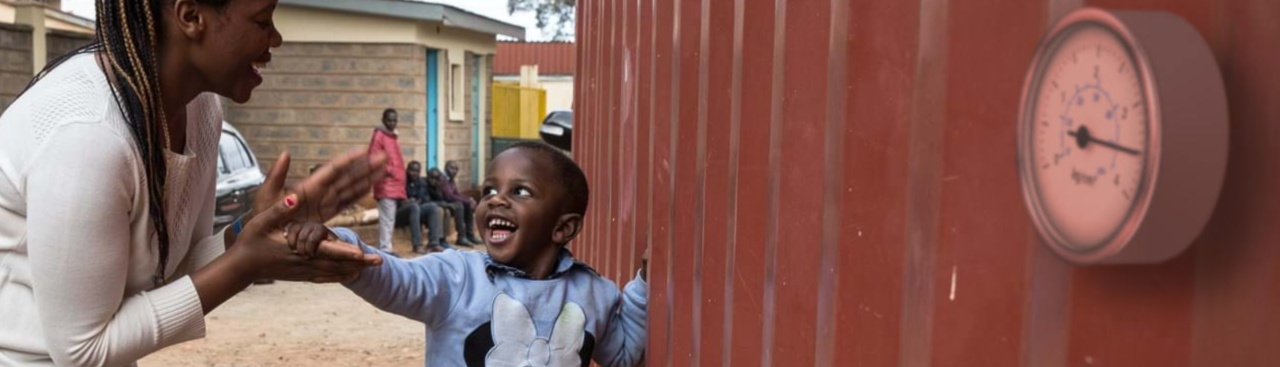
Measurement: 3.5 kg/cm²
